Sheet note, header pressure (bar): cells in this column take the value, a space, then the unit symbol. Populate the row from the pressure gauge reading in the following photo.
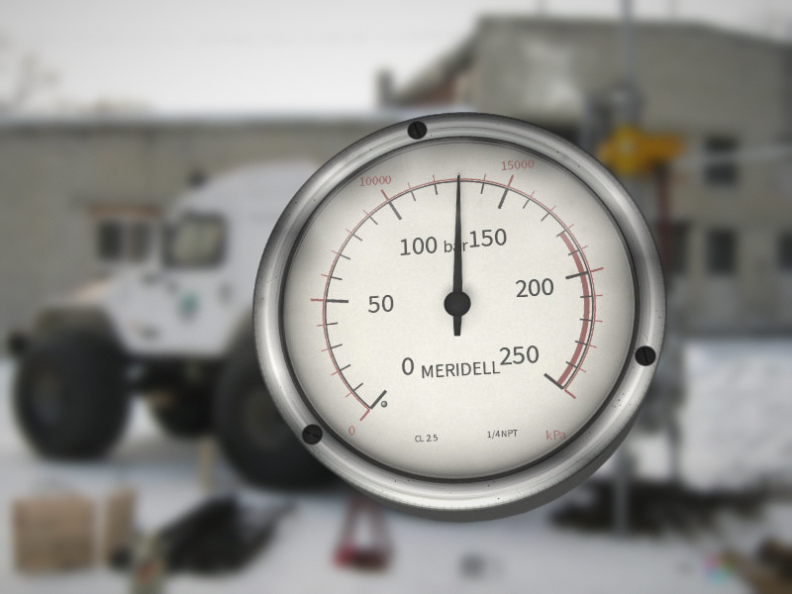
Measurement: 130 bar
